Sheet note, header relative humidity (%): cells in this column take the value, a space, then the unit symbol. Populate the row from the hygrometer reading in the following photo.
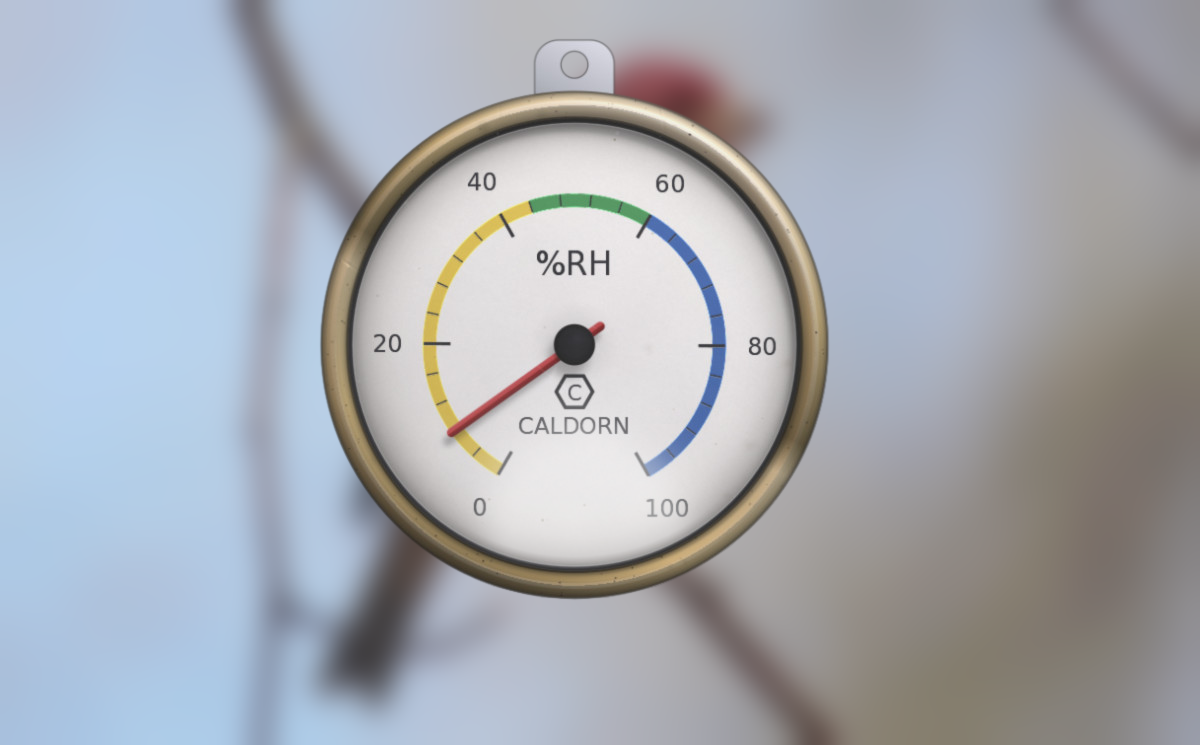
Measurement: 8 %
